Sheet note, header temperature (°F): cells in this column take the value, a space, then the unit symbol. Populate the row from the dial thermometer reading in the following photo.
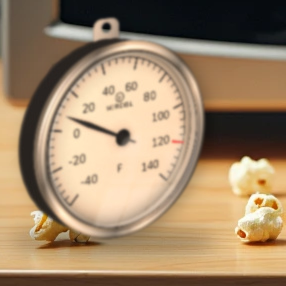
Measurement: 8 °F
